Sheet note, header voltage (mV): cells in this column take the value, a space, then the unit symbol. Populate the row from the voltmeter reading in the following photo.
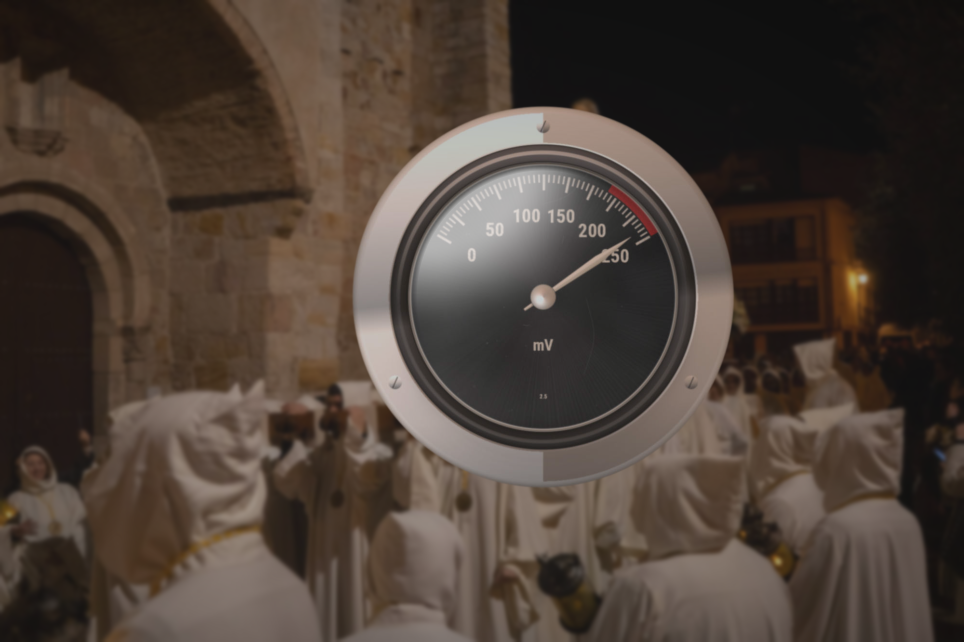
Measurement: 240 mV
